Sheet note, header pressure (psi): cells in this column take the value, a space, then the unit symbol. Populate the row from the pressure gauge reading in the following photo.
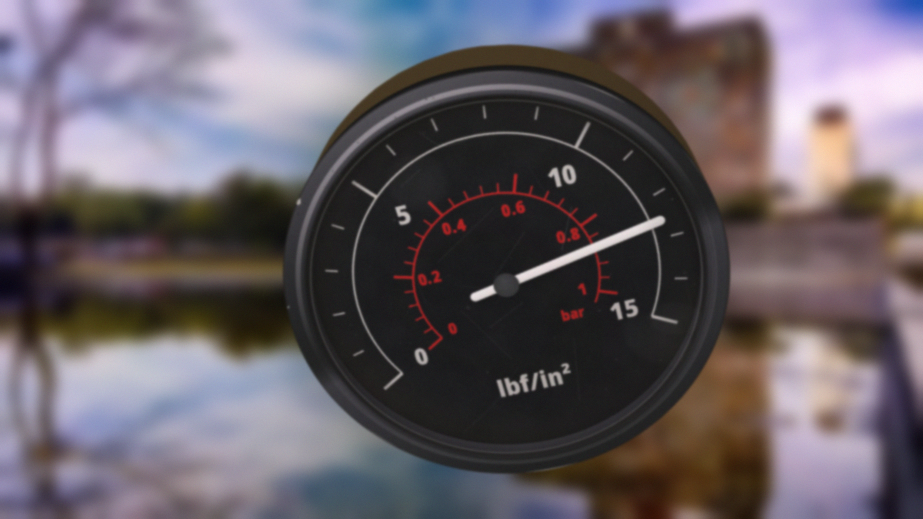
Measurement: 12.5 psi
